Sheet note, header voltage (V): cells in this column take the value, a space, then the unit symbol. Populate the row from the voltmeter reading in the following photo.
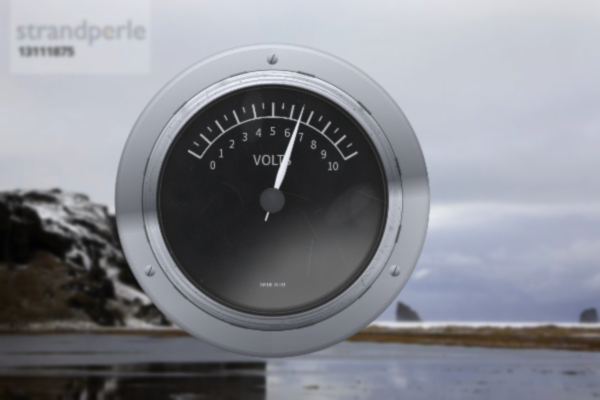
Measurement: 6.5 V
